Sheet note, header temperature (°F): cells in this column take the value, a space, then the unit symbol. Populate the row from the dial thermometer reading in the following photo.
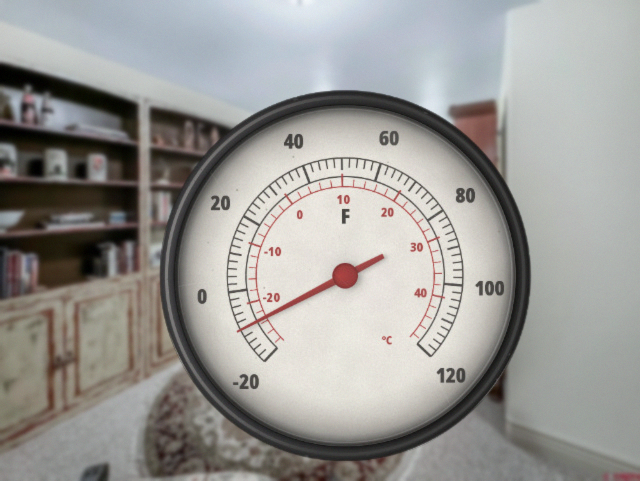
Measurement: -10 °F
